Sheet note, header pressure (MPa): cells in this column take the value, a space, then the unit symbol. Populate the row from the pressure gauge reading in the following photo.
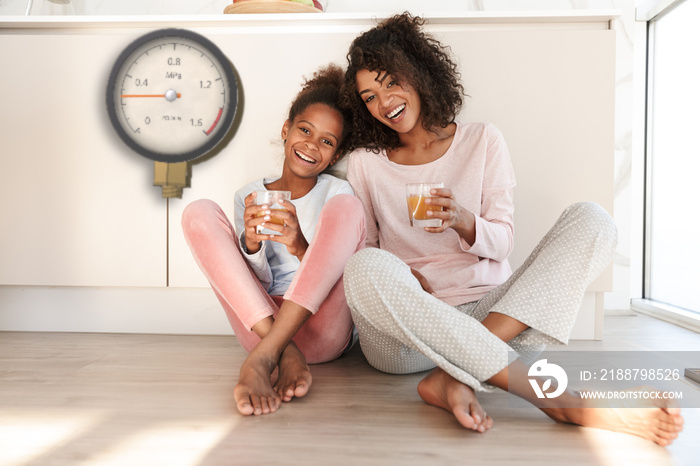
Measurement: 0.25 MPa
